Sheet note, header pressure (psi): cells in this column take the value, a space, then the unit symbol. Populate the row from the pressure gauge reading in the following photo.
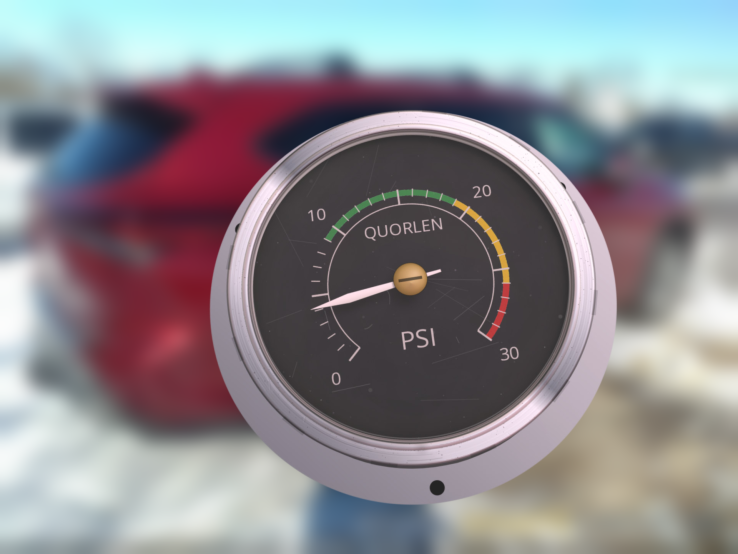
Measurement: 4 psi
